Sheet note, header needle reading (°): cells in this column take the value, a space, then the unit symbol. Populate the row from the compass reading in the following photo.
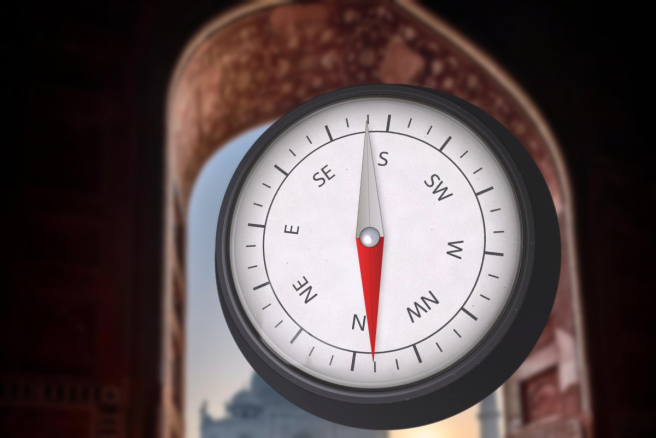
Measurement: 350 °
